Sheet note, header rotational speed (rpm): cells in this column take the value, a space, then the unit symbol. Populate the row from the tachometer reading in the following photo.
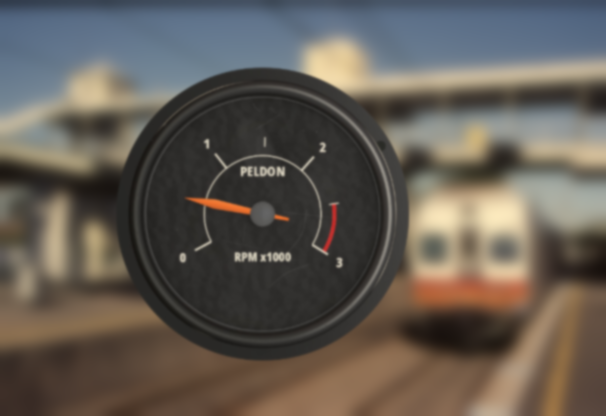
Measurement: 500 rpm
